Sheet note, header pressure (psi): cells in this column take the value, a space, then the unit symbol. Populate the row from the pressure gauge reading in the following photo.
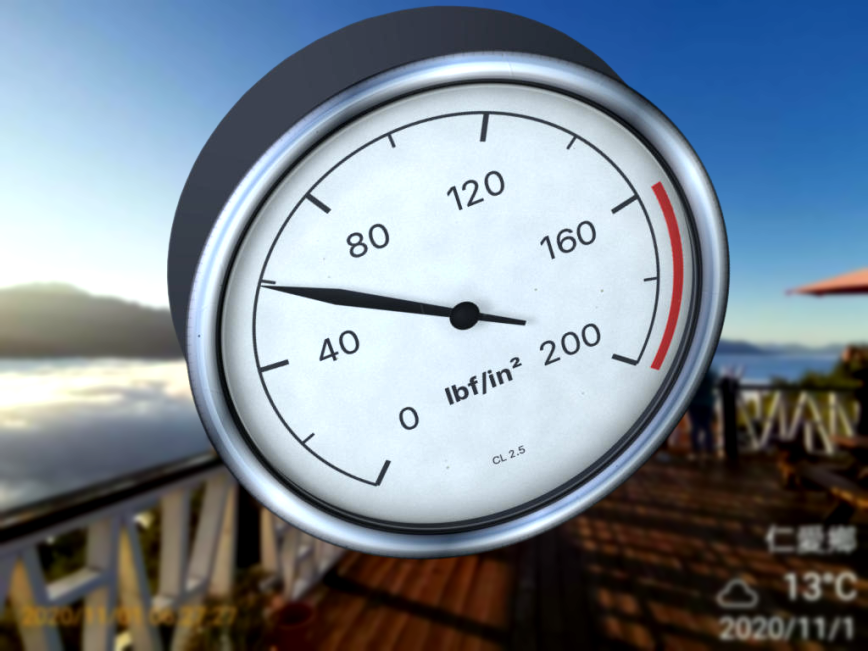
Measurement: 60 psi
